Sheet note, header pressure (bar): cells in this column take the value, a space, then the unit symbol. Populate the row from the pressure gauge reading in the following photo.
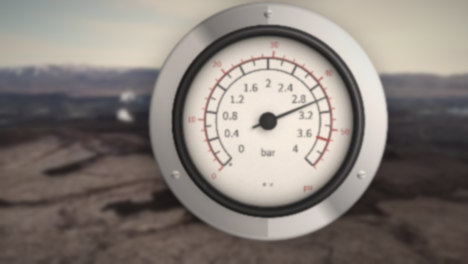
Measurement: 3 bar
